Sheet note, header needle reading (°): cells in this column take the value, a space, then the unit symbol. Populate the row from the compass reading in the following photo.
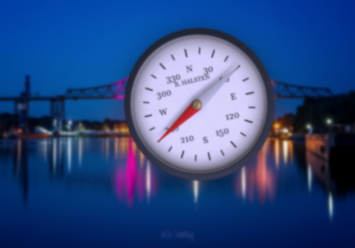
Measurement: 240 °
